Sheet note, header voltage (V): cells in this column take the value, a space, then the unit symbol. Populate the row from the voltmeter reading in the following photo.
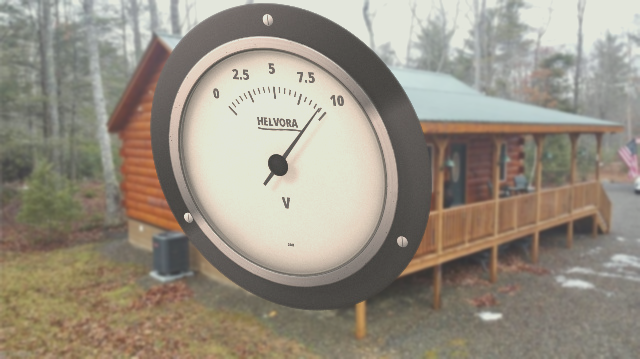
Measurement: 9.5 V
